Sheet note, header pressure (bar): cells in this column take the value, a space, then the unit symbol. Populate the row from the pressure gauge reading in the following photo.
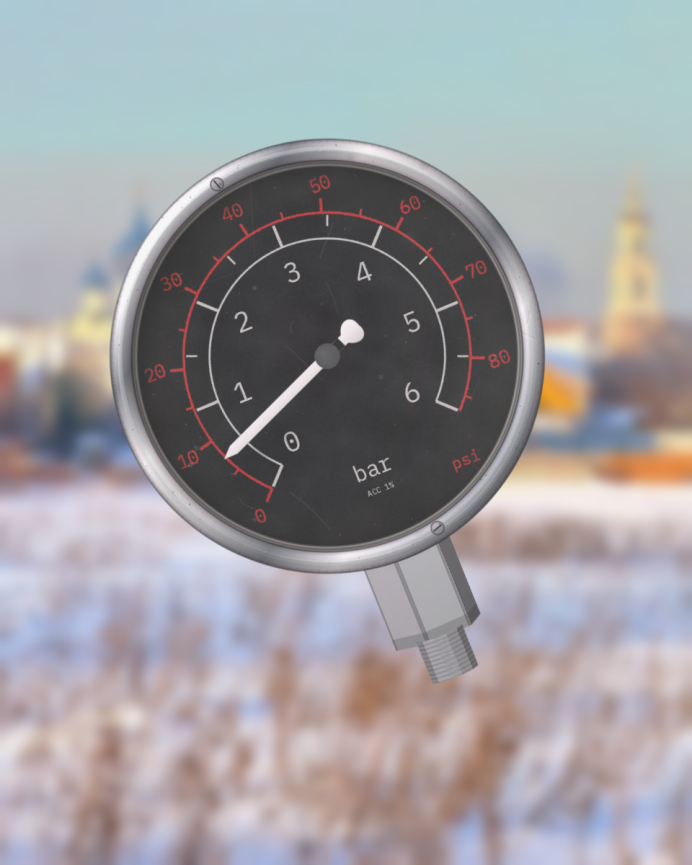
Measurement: 0.5 bar
